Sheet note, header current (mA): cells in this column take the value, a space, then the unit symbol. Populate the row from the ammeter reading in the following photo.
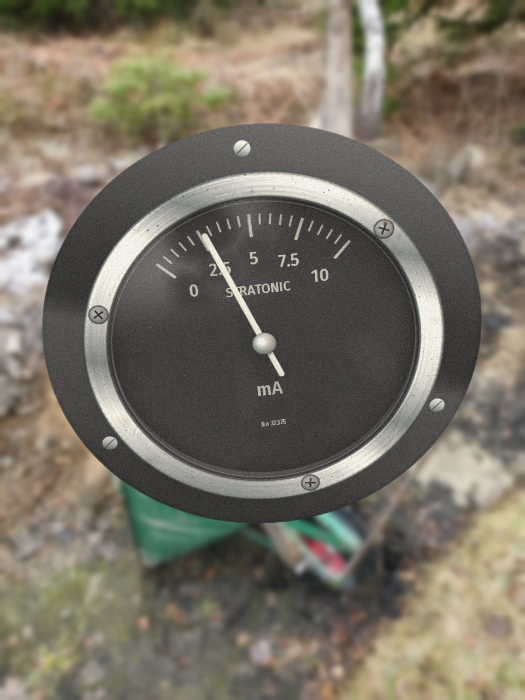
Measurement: 2.75 mA
